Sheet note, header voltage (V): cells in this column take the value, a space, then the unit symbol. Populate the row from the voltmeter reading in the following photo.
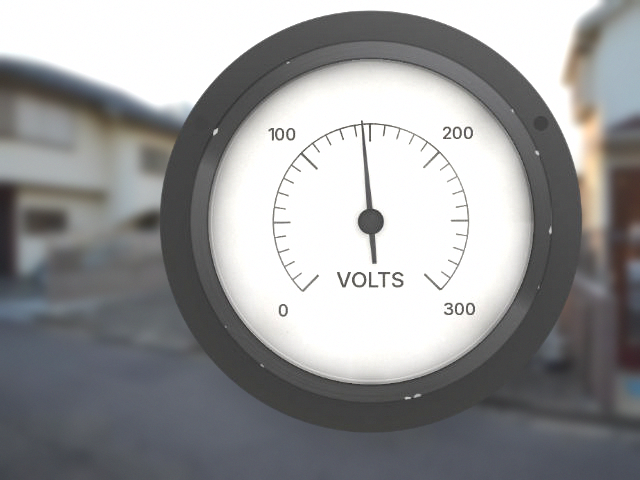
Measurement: 145 V
